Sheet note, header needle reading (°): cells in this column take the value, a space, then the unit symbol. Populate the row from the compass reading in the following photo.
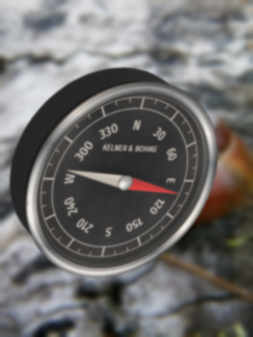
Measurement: 100 °
